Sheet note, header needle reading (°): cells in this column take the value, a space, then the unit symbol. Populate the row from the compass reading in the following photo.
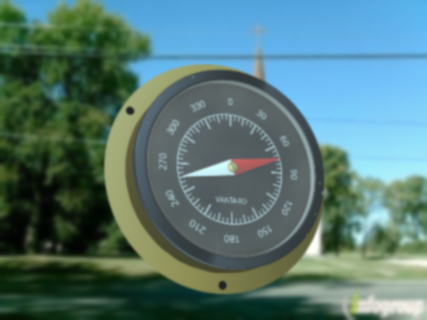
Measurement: 75 °
